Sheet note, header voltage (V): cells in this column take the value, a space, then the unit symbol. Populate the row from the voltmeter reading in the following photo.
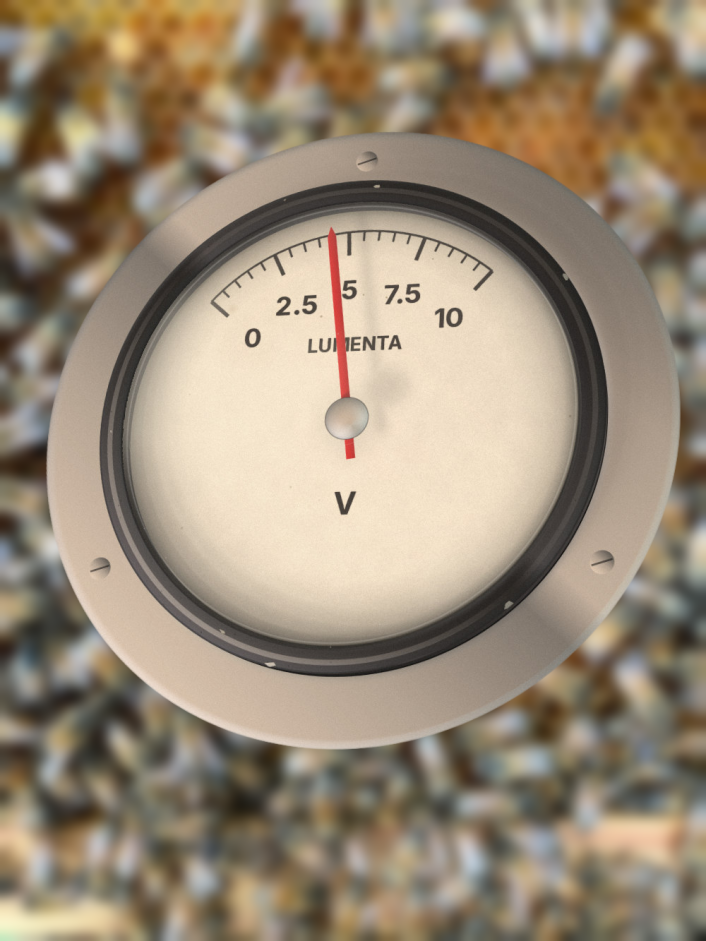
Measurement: 4.5 V
